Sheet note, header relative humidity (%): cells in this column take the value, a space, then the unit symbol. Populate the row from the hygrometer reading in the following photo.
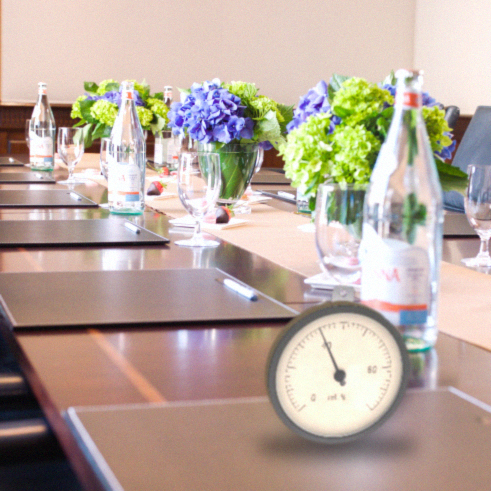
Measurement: 40 %
